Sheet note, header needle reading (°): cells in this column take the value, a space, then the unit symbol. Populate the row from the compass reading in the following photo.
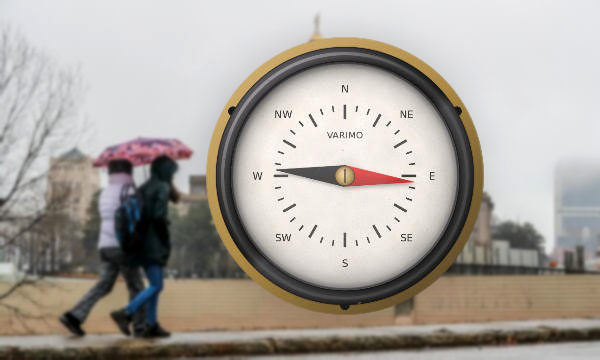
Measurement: 95 °
